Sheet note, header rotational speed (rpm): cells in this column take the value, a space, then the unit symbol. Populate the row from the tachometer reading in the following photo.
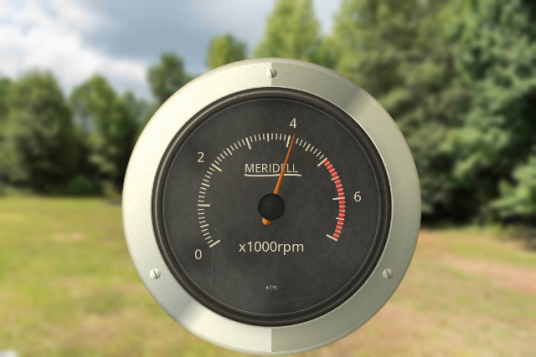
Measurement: 4100 rpm
